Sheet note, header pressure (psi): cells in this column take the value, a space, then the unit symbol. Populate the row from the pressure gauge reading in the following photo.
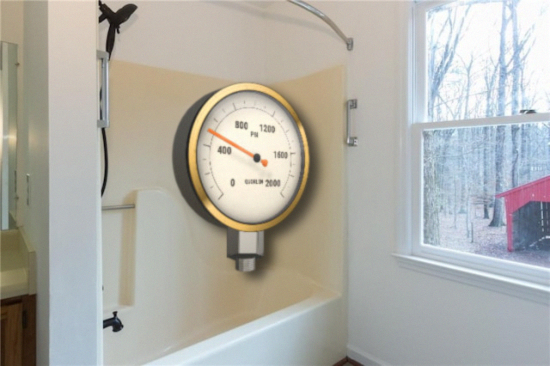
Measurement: 500 psi
